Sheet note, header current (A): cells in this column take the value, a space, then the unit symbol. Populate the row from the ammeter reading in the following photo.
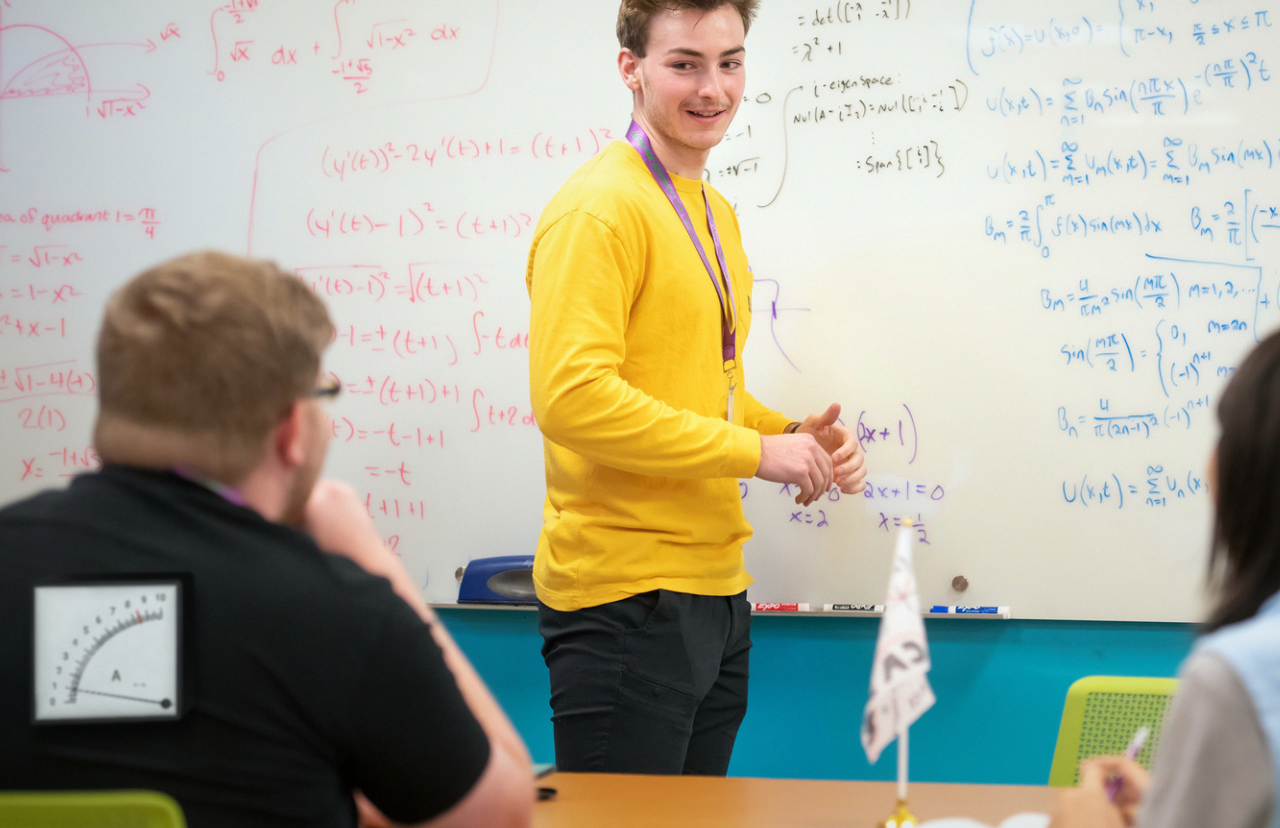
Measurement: 1 A
